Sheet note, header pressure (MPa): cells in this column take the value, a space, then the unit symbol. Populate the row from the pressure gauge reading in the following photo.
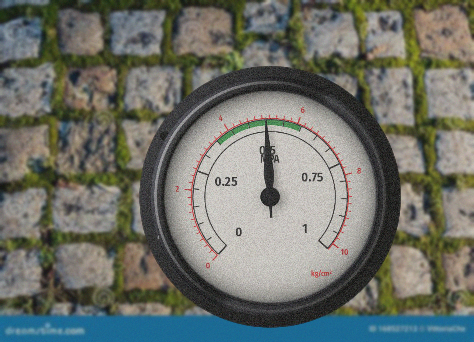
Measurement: 0.5 MPa
